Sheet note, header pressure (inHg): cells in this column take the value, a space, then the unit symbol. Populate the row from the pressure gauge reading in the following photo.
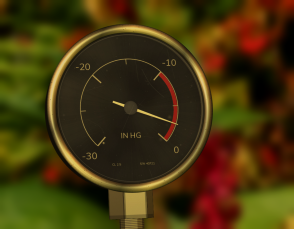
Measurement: -2.5 inHg
